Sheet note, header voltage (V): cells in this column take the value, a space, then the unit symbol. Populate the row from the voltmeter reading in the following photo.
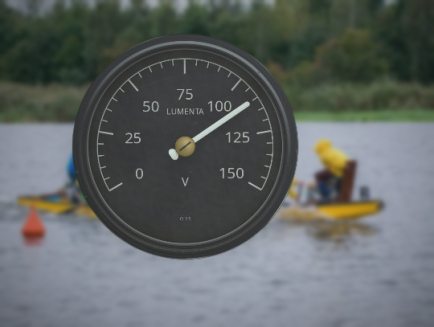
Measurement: 110 V
